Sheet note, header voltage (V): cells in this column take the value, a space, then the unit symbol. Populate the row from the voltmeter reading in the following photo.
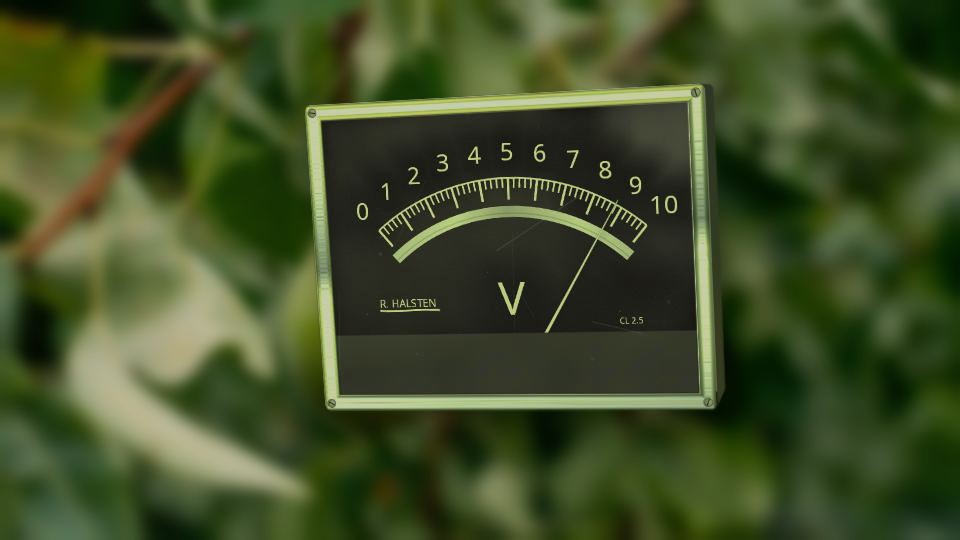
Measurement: 8.8 V
